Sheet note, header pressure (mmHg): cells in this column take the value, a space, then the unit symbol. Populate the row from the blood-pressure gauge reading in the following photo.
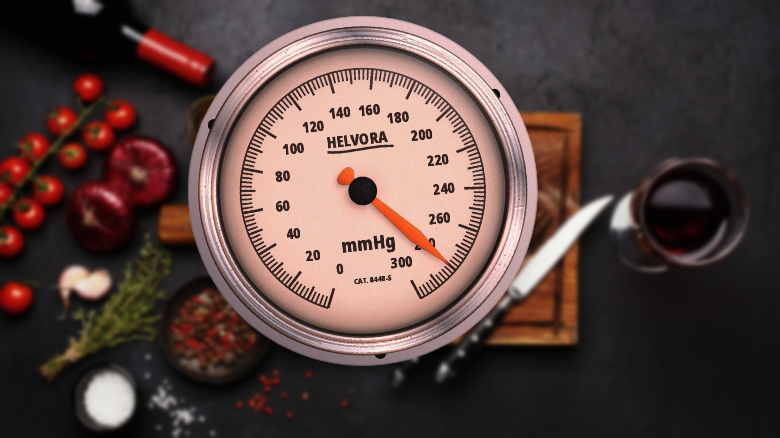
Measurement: 280 mmHg
